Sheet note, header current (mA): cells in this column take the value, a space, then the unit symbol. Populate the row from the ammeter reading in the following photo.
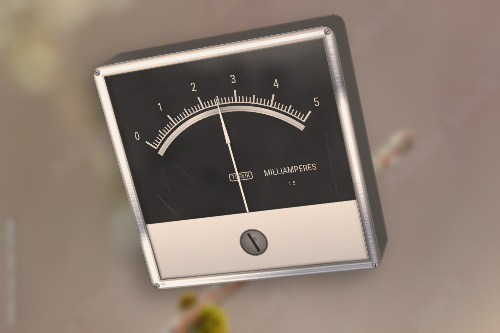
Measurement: 2.5 mA
